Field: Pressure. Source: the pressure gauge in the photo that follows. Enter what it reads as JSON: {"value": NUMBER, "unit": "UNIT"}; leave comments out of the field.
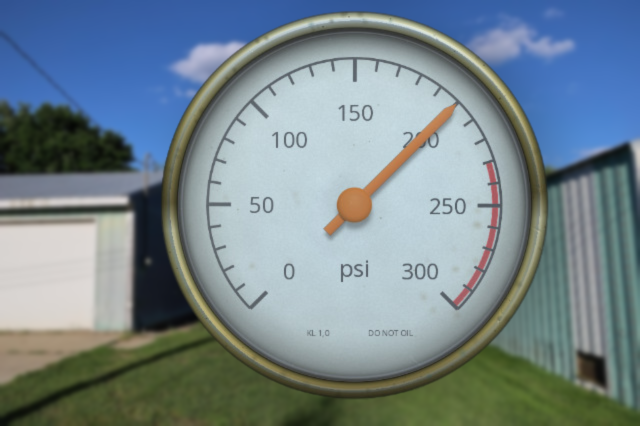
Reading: {"value": 200, "unit": "psi"}
